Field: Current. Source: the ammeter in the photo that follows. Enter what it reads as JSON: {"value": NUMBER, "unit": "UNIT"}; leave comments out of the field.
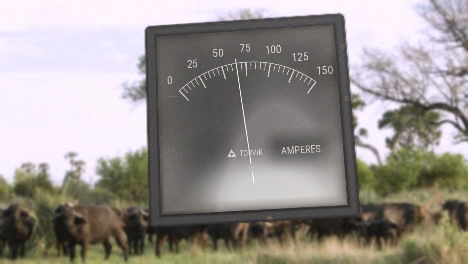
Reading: {"value": 65, "unit": "A"}
